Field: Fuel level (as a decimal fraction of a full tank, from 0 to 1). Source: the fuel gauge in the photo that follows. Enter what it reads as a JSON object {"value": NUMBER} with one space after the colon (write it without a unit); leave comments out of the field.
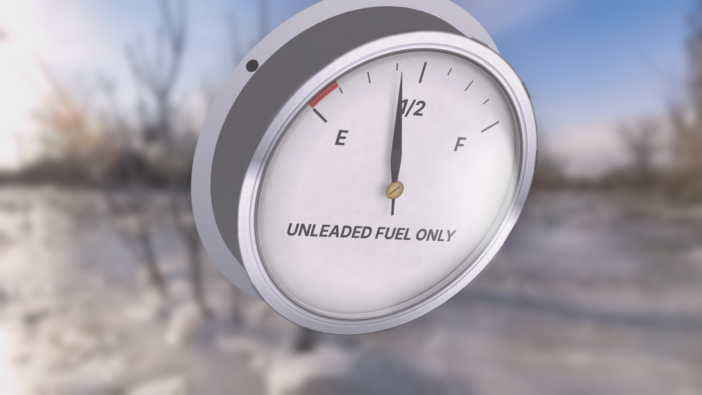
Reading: {"value": 0.375}
